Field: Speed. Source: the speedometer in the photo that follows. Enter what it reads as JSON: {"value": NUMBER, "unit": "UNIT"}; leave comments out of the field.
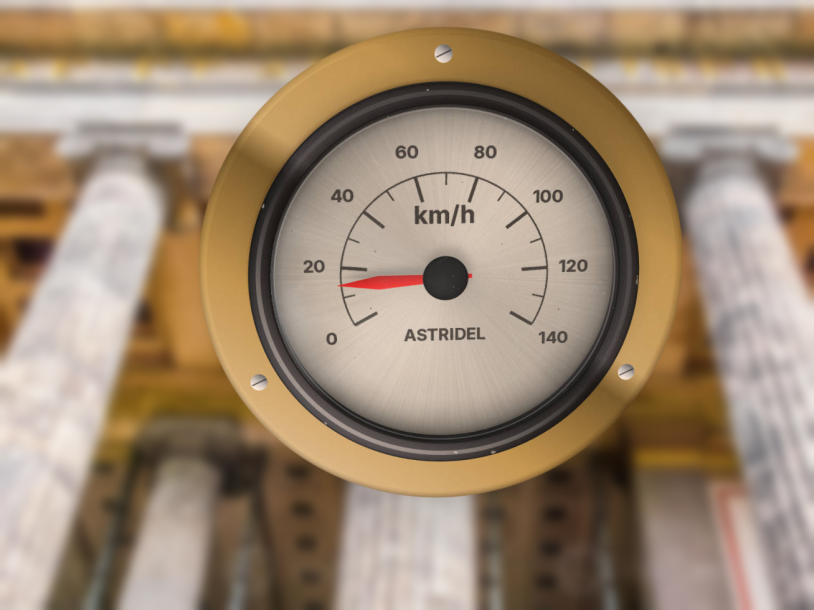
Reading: {"value": 15, "unit": "km/h"}
